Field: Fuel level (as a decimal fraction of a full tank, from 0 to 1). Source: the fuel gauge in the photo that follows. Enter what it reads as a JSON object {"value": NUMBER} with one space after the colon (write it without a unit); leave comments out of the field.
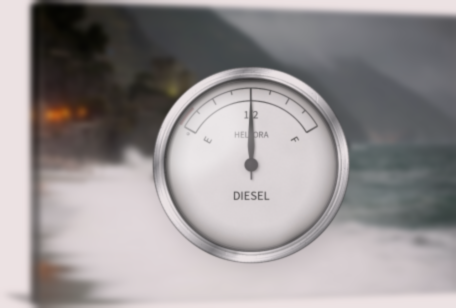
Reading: {"value": 0.5}
